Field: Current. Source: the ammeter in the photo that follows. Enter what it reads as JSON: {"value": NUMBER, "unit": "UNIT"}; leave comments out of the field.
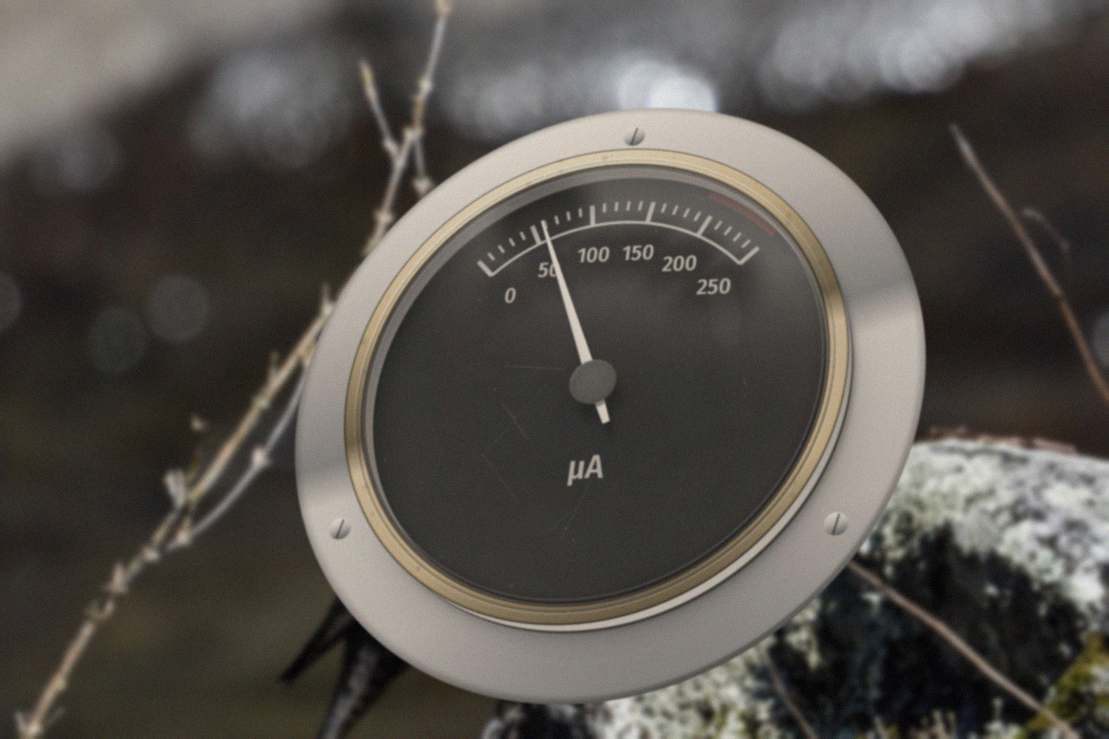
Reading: {"value": 60, "unit": "µA"}
